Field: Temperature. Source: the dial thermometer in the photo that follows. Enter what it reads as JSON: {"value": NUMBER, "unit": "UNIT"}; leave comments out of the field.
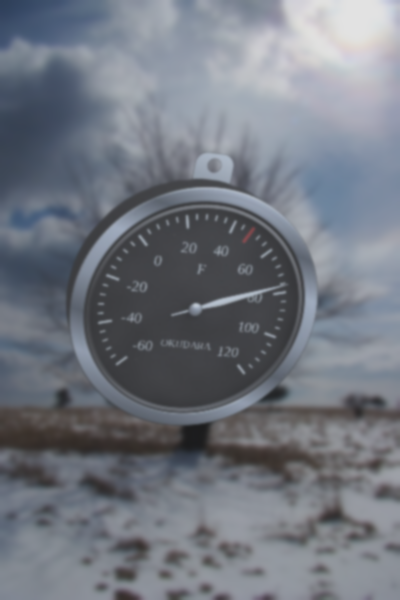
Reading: {"value": 76, "unit": "°F"}
